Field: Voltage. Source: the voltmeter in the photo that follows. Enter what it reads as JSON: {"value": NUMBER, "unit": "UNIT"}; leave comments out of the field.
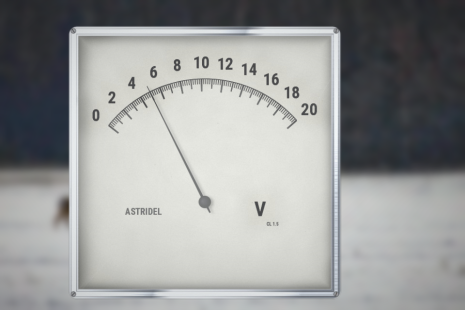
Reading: {"value": 5, "unit": "V"}
